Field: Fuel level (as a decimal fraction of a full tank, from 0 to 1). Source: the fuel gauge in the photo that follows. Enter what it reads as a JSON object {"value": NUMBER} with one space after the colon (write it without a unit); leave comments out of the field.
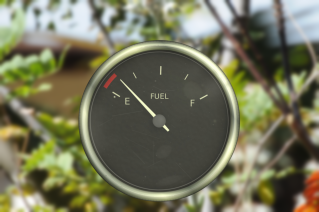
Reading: {"value": 0.125}
